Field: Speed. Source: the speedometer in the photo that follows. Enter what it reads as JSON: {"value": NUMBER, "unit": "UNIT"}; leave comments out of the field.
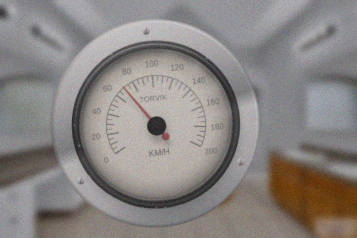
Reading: {"value": 70, "unit": "km/h"}
